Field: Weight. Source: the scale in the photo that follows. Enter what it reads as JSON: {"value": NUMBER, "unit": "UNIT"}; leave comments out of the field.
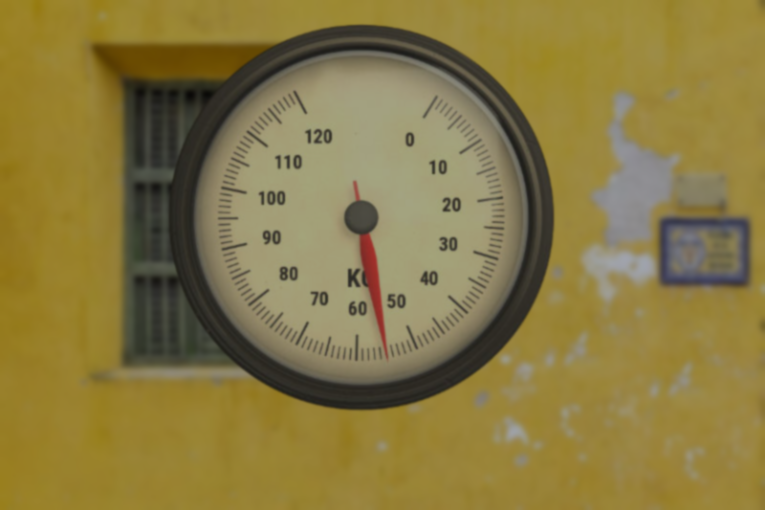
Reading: {"value": 55, "unit": "kg"}
